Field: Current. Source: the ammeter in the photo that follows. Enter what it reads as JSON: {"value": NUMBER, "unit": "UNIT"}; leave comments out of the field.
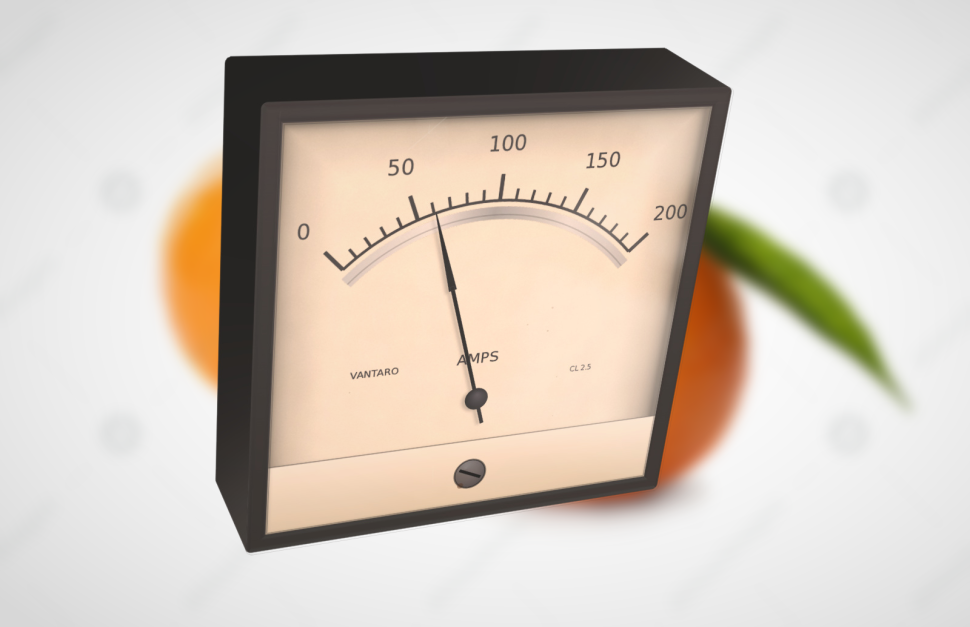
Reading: {"value": 60, "unit": "A"}
